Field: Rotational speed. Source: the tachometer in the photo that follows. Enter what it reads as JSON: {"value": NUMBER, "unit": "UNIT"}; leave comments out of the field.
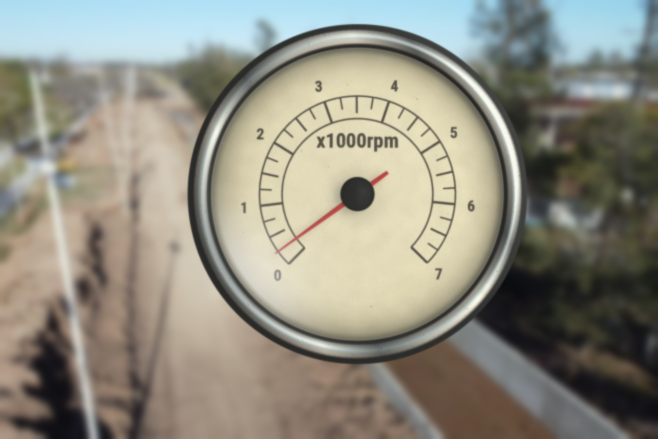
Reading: {"value": 250, "unit": "rpm"}
